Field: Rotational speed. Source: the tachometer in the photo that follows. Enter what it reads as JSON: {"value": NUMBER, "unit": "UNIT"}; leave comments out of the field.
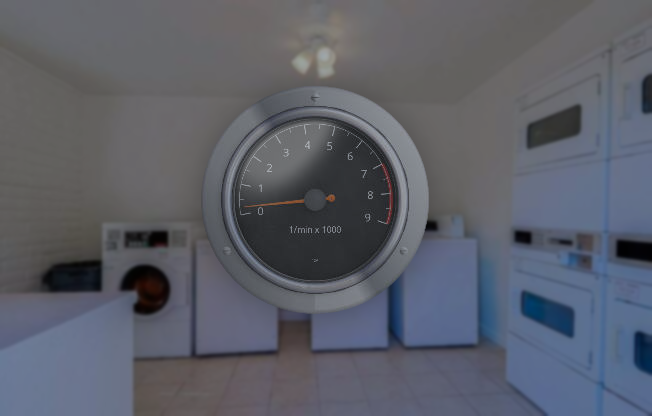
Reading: {"value": 250, "unit": "rpm"}
